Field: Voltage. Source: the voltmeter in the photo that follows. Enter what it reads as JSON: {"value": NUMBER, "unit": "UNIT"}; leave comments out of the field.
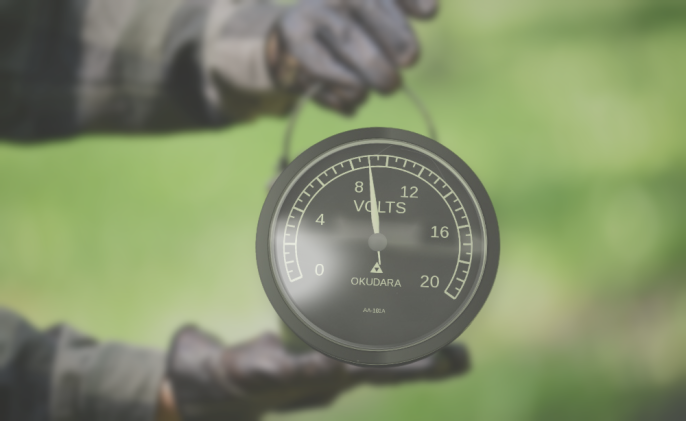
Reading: {"value": 9, "unit": "V"}
